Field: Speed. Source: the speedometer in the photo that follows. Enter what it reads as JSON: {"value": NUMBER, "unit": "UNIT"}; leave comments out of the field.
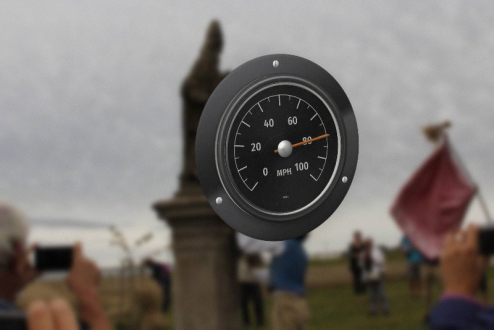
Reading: {"value": 80, "unit": "mph"}
